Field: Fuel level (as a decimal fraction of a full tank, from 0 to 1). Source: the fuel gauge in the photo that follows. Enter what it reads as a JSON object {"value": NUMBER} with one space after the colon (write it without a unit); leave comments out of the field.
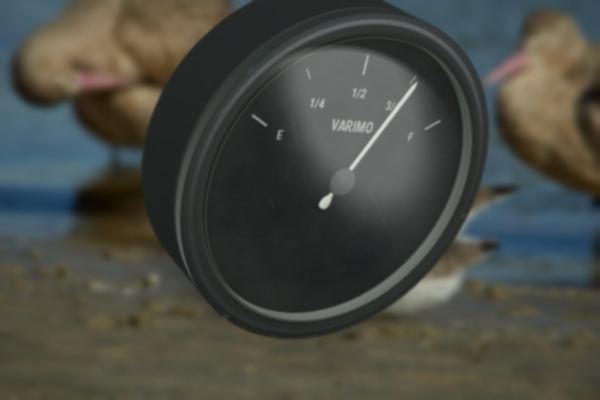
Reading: {"value": 0.75}
